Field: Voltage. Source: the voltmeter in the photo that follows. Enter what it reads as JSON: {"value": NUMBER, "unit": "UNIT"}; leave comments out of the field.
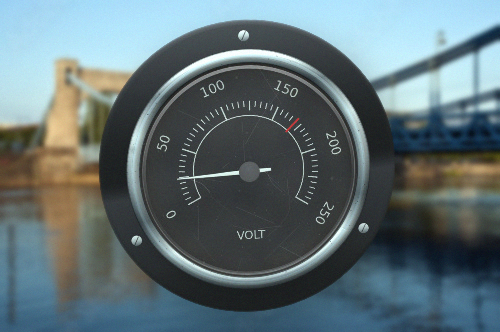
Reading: {"value": 25, "unit": "V"}
